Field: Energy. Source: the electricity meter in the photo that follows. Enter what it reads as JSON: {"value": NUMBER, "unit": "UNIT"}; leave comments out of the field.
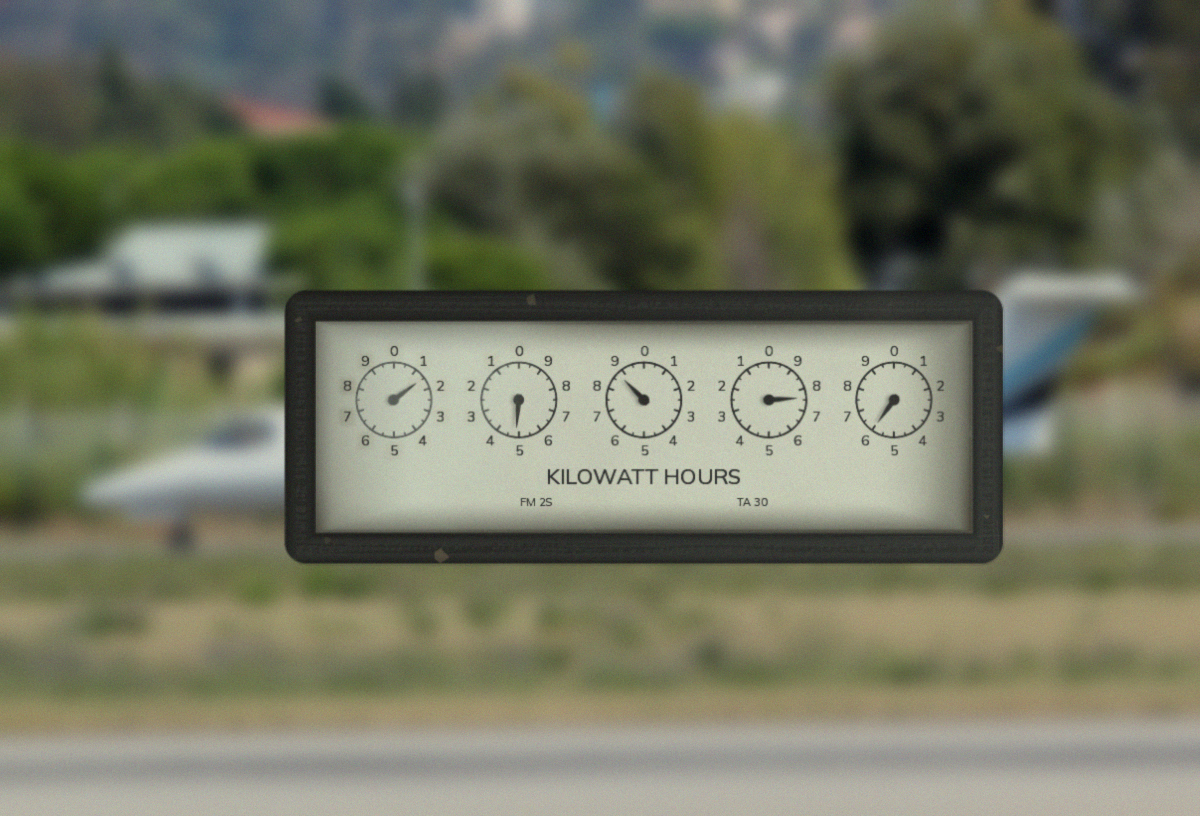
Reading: {"value": 14876, "unit": "kWh"}
